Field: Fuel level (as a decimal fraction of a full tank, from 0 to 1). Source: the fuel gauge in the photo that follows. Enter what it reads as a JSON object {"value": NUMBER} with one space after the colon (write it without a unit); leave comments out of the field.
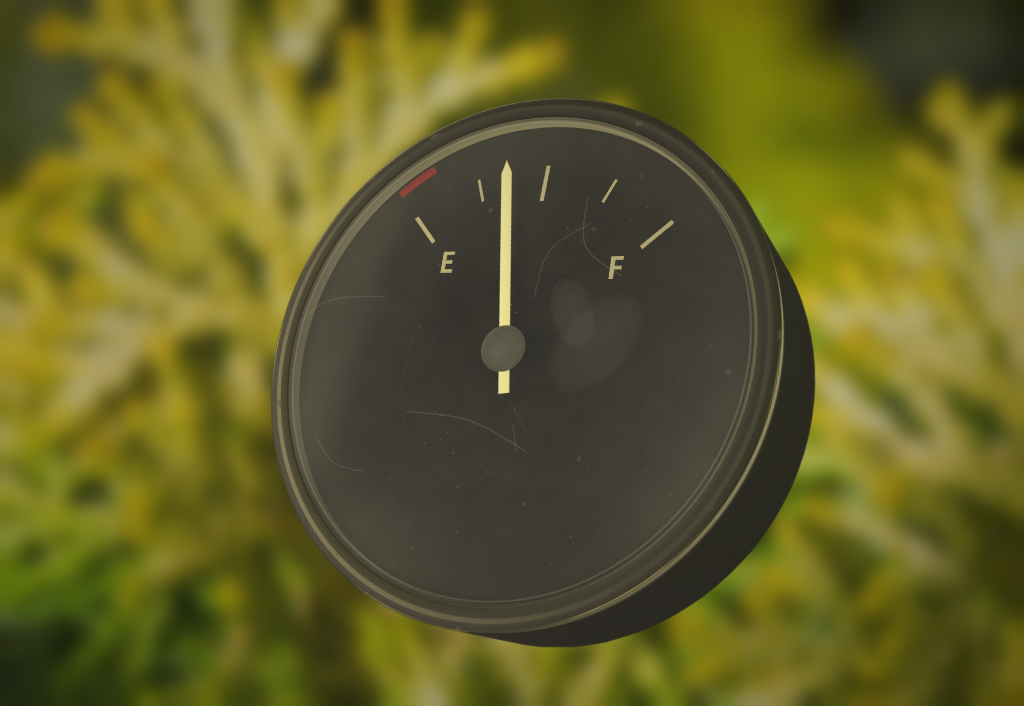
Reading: {"value": 0.375}
